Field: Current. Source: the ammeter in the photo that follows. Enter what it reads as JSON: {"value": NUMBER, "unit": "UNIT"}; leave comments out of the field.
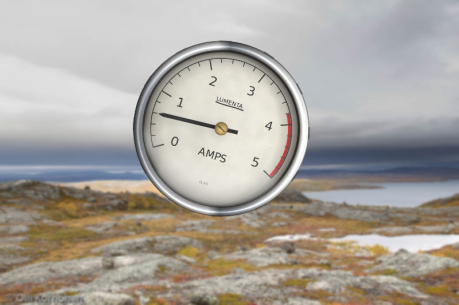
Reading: {"value": 0.6, "unit": "A"}
